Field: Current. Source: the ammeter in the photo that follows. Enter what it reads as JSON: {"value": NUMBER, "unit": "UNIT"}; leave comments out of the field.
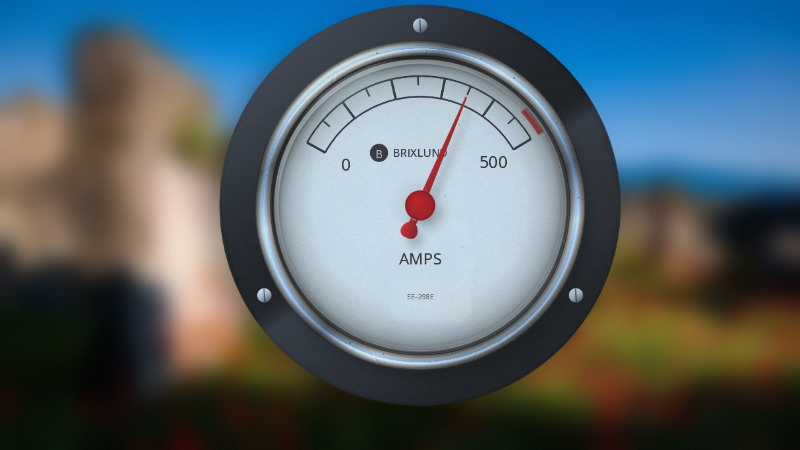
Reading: {"value": 350, "unit": "A"}
